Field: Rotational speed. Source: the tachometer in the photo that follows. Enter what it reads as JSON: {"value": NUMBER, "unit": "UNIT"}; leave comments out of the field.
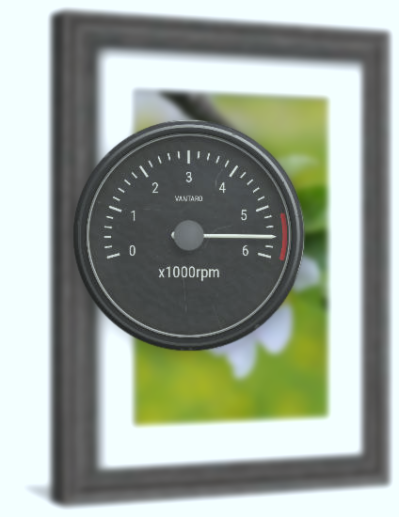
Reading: {"value": 5600, "unit": "rpm"}
